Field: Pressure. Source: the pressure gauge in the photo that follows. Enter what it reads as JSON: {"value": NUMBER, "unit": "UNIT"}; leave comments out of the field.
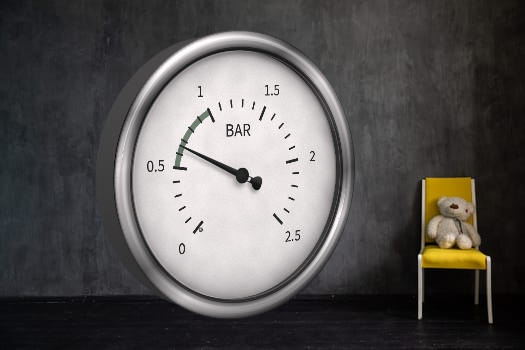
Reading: {"value": 0.65, "unit": "bar"}
